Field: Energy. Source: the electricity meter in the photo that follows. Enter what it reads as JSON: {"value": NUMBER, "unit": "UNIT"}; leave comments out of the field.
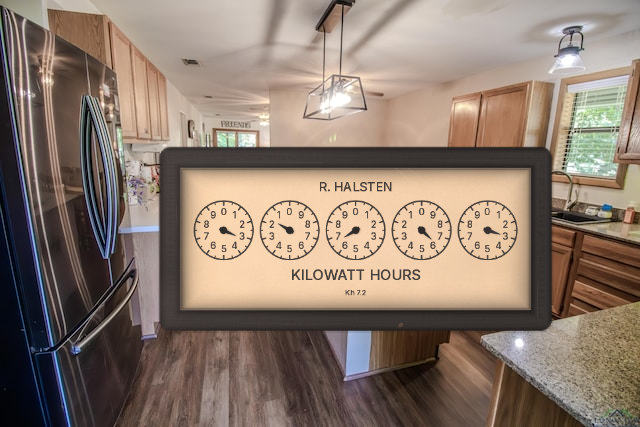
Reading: {"value": 31663, "unit": "kWh"}
